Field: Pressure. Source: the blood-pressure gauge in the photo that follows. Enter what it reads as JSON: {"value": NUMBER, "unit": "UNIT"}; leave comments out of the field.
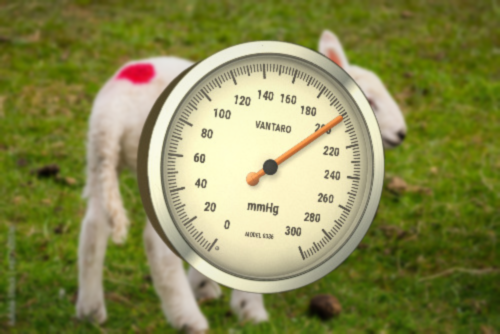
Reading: {"value": 200, "unit": "mmHg"}
